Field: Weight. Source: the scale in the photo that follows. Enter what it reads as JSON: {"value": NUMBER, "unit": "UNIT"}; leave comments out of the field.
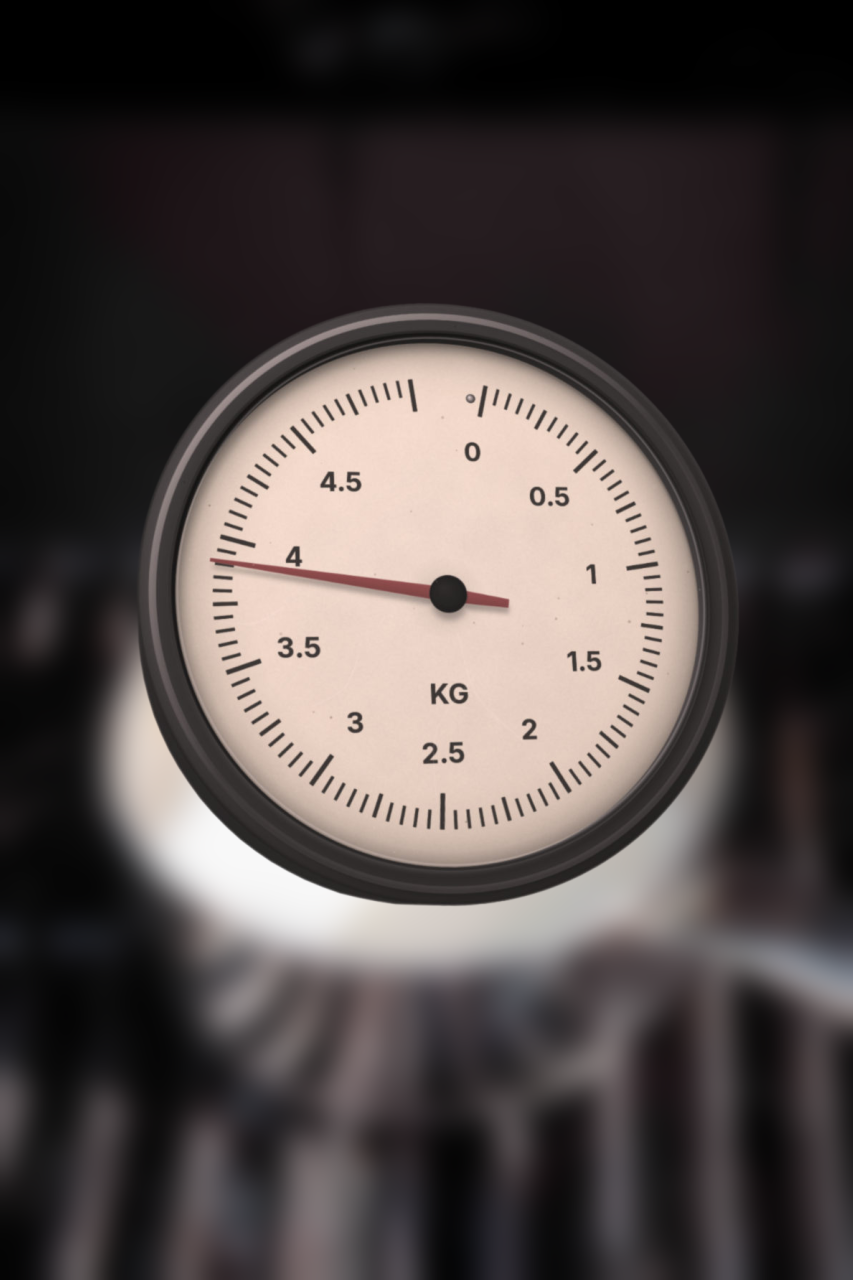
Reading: {"value": 3.9, "unit": "kg"}
